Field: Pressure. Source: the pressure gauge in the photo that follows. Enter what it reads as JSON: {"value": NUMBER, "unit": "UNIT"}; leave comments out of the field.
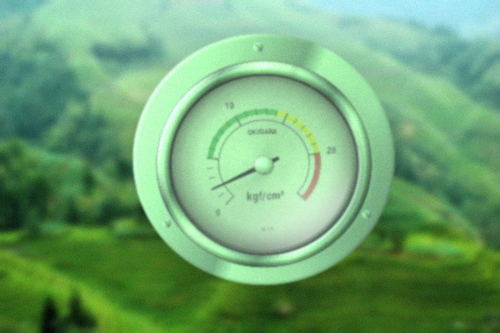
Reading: {"value": 2, "unit": "kg/cm²"}
